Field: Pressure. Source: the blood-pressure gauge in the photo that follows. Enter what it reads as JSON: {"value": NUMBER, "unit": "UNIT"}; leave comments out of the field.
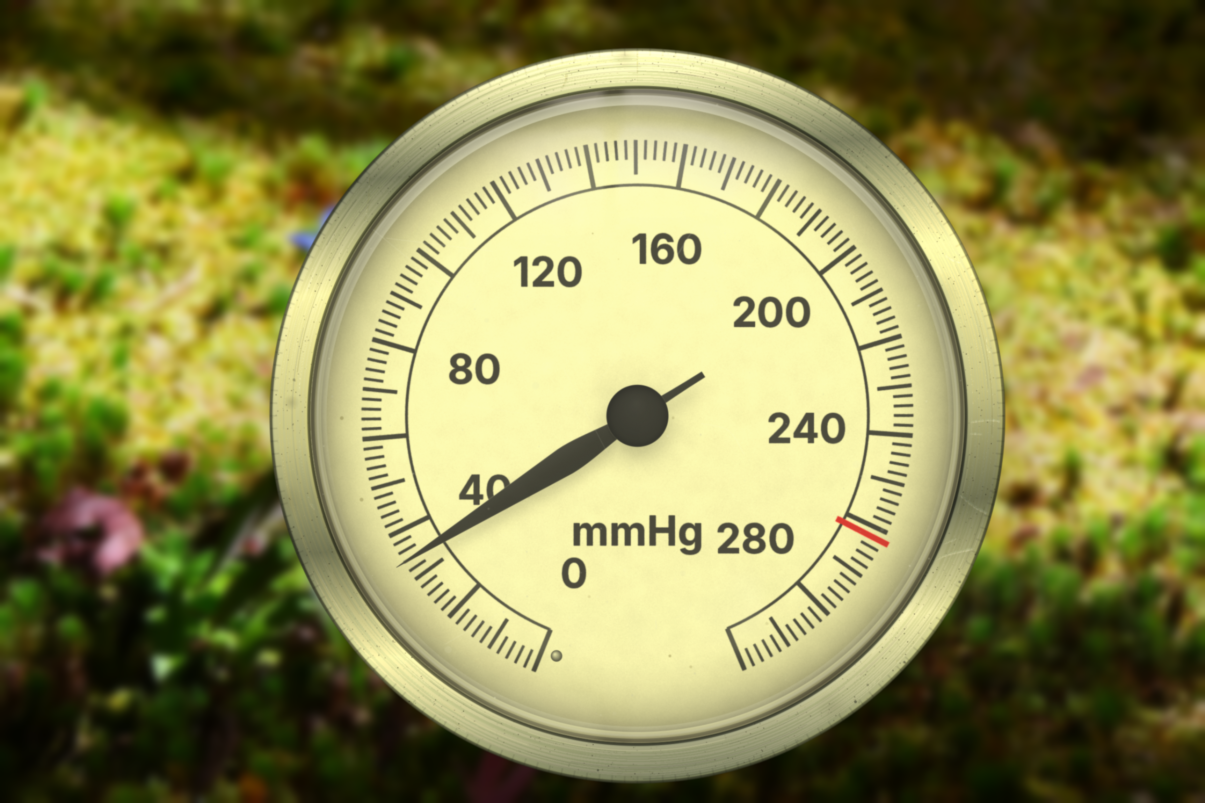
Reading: {"value": 34, "unit": "mmHg"}
